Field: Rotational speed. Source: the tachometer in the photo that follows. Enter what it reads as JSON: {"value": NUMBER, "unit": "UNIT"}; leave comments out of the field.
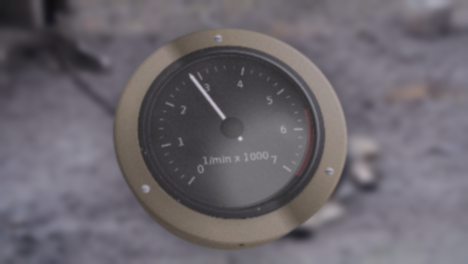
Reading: {"value": 2800, "unit": "rpm"}
